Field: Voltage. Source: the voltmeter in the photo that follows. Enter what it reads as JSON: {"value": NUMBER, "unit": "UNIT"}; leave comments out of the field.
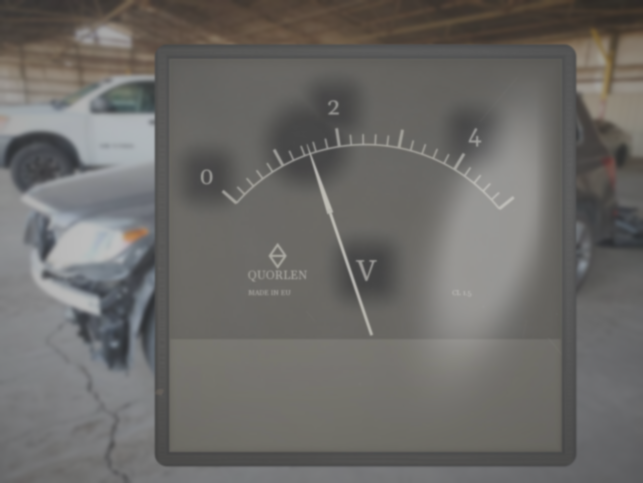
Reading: {"value": 1.5, "unit": "V"}
